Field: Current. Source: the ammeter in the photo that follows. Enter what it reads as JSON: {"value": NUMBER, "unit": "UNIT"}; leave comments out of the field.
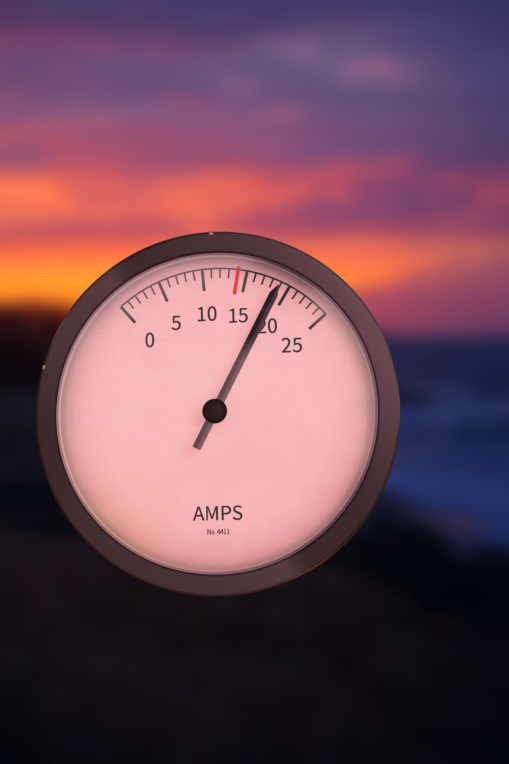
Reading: {"value": 19, "unit": "A"}
